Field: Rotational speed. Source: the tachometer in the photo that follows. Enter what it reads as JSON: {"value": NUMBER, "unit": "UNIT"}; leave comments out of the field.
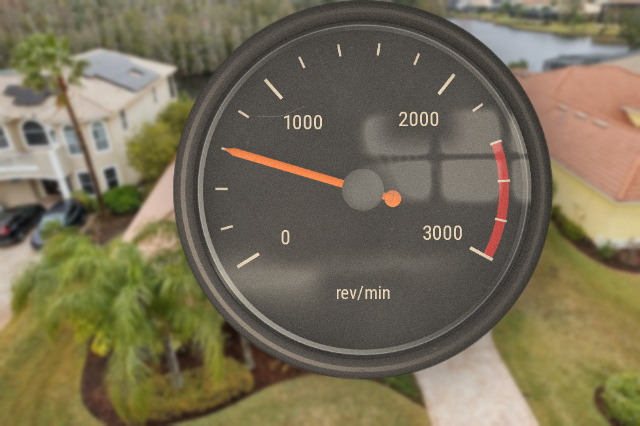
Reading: {"value": 600, "unit": "rpm"}
